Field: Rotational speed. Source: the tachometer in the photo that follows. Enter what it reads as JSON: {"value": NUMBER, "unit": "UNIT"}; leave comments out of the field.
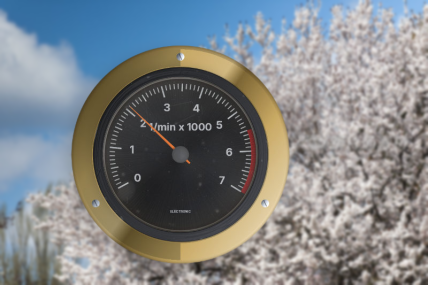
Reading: {"value": 2100, "unit": "rpm"}
